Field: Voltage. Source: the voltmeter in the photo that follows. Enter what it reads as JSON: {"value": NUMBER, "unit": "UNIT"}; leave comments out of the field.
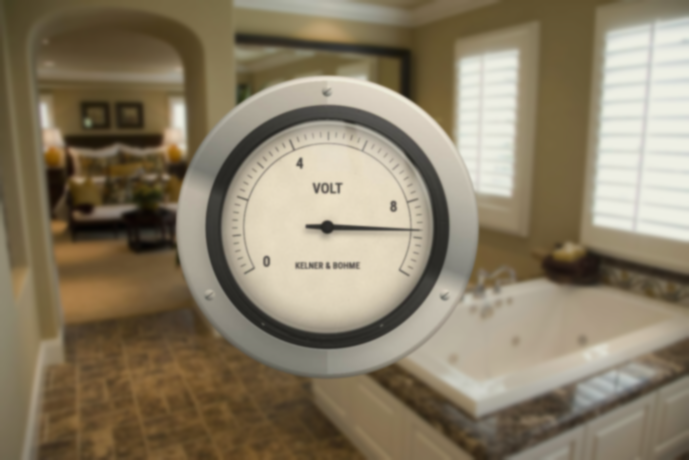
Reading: {"value": 8.8, "unit": "V"}
